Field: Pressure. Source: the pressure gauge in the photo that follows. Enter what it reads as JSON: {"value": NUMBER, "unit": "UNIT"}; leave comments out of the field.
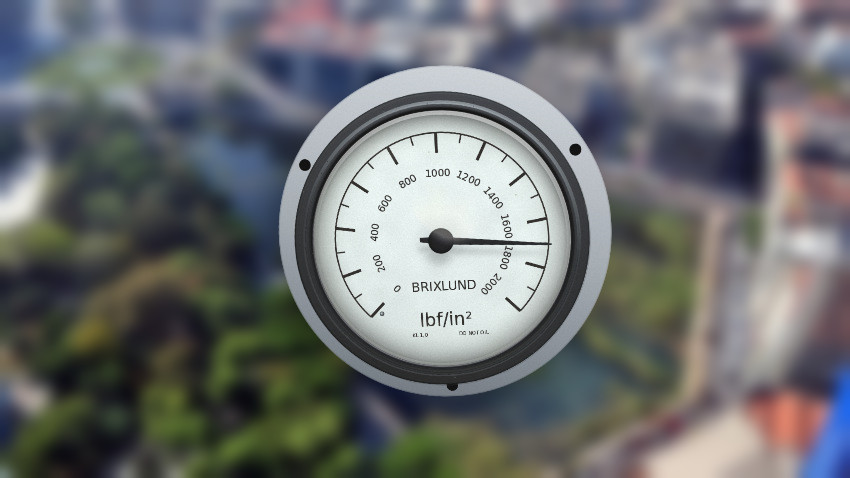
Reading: {"value": 1700, "unit": "psi"}
